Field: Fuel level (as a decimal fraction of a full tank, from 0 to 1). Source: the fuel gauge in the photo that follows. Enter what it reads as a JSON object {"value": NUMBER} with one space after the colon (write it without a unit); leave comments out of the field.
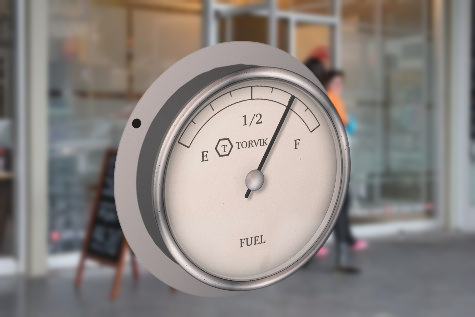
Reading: {"value": 0.75}
